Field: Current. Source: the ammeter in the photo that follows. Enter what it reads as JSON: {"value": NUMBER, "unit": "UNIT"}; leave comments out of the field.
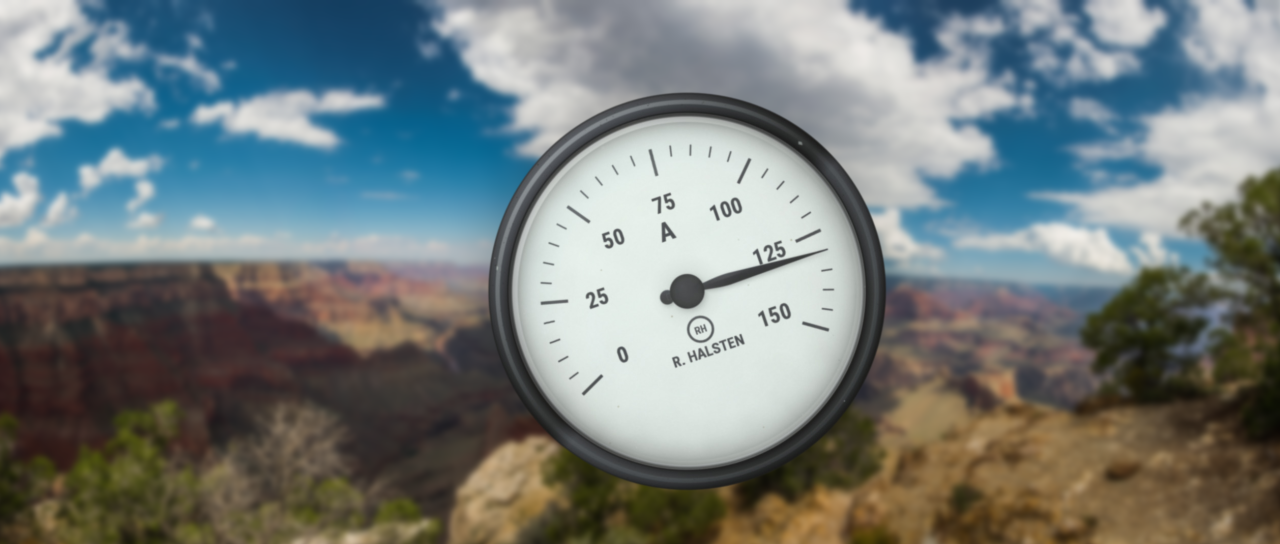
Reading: {"value": 130, "unit": "A"}
